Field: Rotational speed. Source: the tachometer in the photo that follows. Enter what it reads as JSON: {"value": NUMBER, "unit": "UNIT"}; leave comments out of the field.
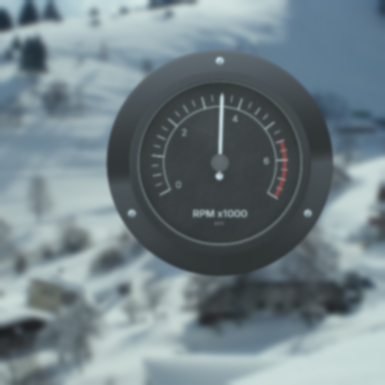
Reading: {"value": 3500, "unit": "rpm"}
